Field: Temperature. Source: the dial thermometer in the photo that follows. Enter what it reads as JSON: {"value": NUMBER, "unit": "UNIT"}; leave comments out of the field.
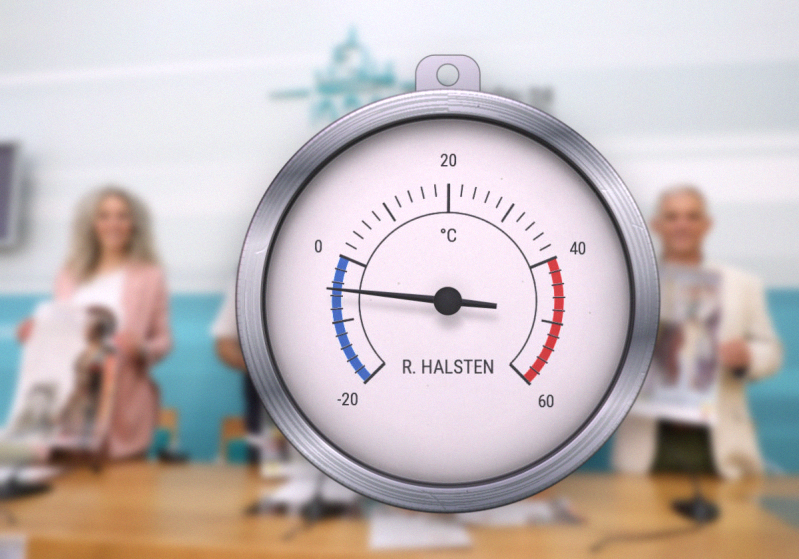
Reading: {"value": -5, "unit": "°C"}
